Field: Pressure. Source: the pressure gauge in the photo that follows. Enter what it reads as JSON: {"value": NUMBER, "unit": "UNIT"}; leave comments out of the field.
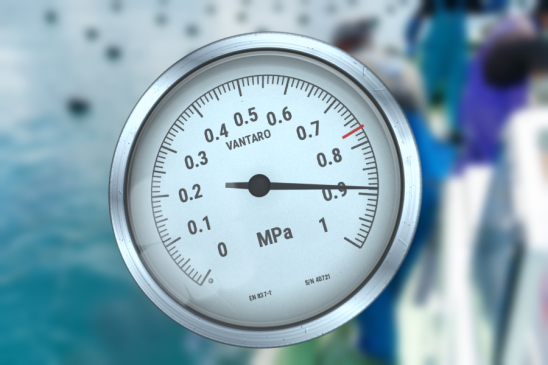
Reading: {"value": 0.89, "unit": "MPa"}
